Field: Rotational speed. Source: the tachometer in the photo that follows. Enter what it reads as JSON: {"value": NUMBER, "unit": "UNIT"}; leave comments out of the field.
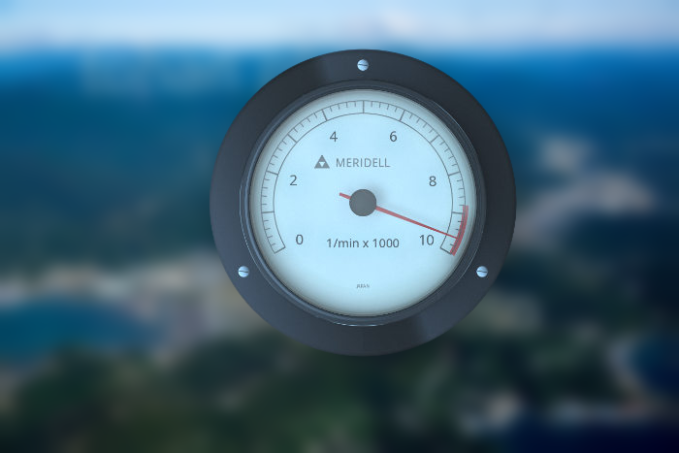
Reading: {"value": 9600, "unit": "rpm"}
